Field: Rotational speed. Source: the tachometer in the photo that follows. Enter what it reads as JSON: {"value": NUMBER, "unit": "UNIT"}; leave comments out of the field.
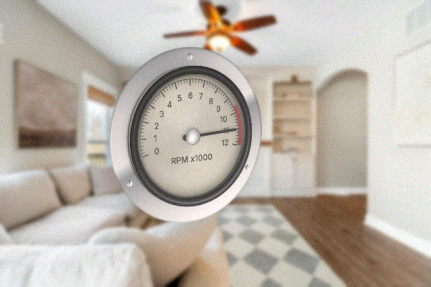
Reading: {"value": 11000, "unit": "rpm"}
